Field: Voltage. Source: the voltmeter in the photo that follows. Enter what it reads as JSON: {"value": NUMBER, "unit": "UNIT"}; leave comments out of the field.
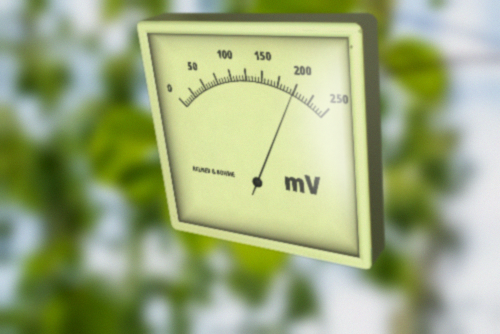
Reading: {"value": 200, "unit": "mV"}
